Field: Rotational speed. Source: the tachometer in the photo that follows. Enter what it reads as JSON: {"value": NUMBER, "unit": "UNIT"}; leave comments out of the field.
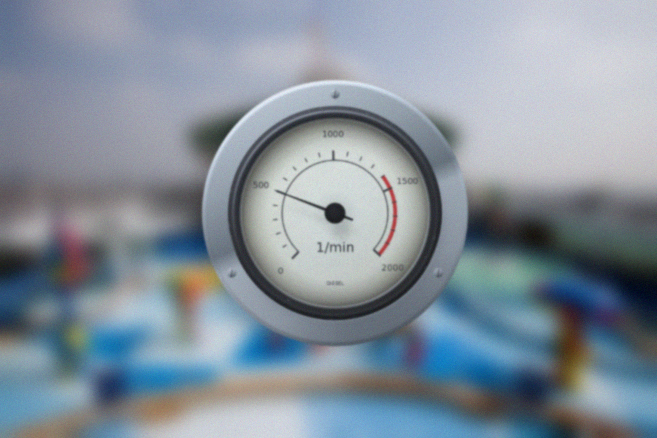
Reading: {"value": 500, "unit": "rpm"}
